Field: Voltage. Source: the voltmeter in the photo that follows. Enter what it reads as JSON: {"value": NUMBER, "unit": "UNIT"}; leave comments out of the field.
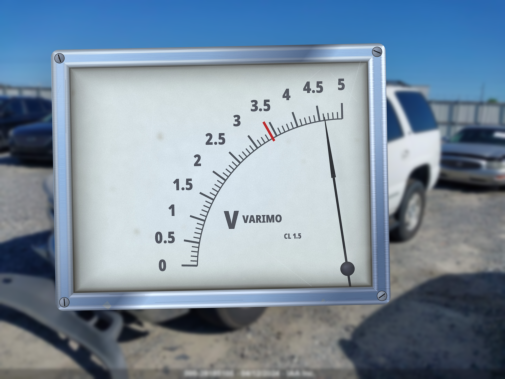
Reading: {"value": 4.6, "unit": "V"}
